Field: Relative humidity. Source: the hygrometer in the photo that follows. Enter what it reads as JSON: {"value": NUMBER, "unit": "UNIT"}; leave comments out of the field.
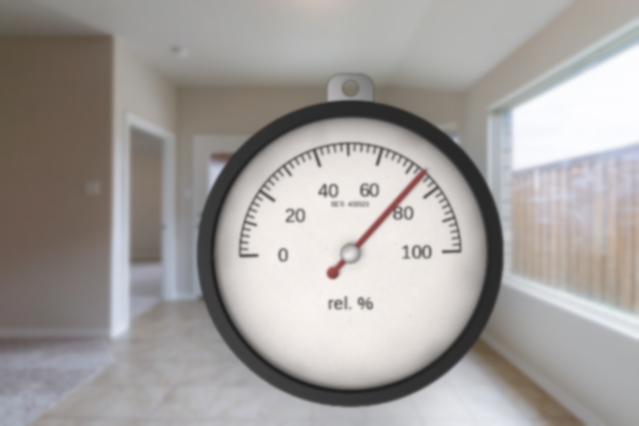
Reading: {"value": 74, "unit": "%"}
